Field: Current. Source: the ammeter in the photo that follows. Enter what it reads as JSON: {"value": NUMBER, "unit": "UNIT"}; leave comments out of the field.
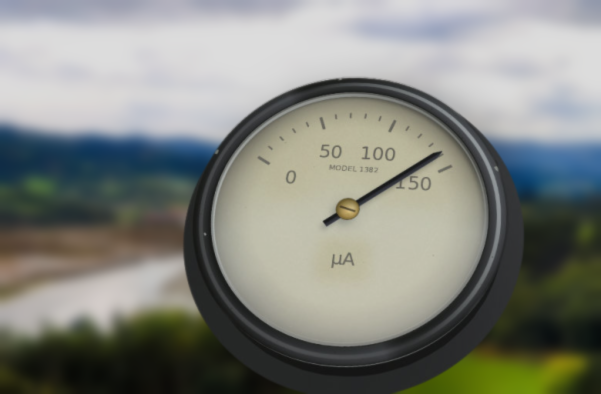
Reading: {"value": 140, "unit": "µA"}
